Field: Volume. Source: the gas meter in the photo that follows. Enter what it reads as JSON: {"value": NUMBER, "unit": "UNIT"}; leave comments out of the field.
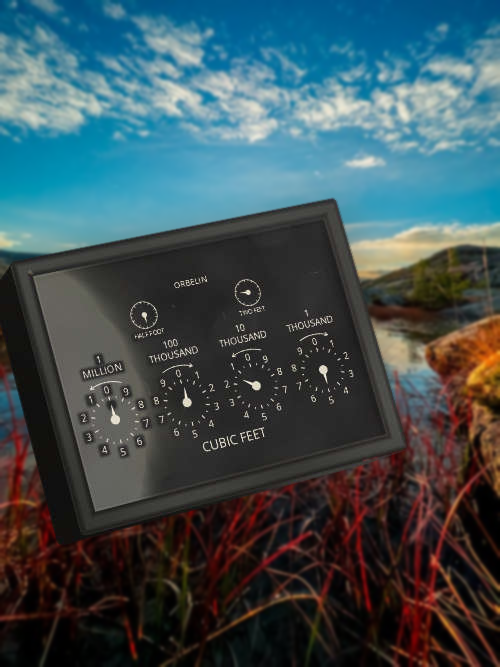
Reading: {"value": 1500, "unit": "ft³"}
